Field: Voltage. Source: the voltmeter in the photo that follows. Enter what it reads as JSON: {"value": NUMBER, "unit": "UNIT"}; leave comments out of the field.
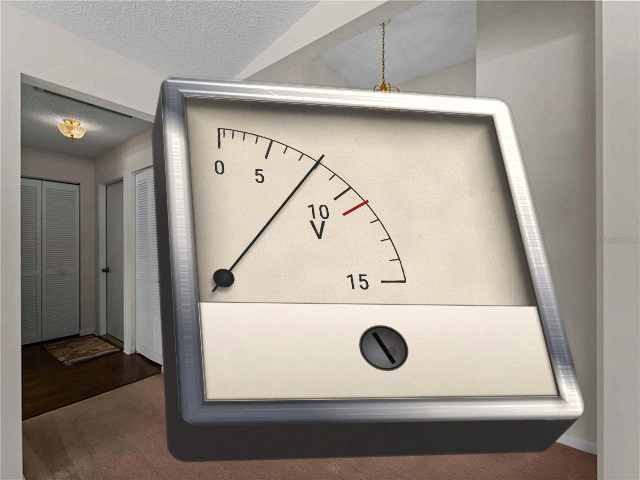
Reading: {"value": 8, "unit": "V"}
